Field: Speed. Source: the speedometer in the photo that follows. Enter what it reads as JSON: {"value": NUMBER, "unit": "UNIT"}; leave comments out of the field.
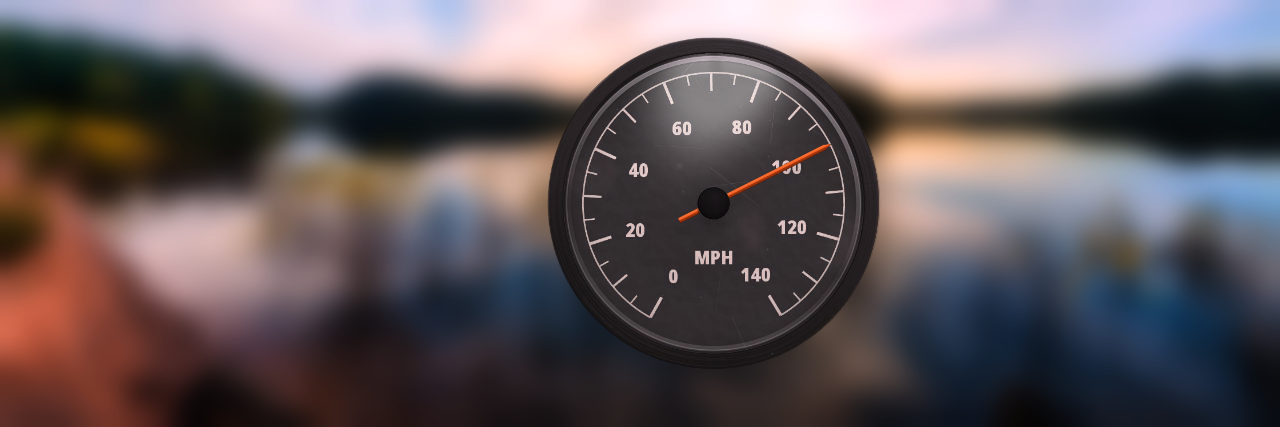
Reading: {"value": 100, "unit": "mph"}
